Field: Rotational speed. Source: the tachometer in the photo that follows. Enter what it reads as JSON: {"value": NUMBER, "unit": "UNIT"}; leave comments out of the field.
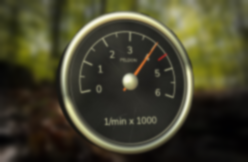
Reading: {"value": 4000, "unit": "rpm"}
